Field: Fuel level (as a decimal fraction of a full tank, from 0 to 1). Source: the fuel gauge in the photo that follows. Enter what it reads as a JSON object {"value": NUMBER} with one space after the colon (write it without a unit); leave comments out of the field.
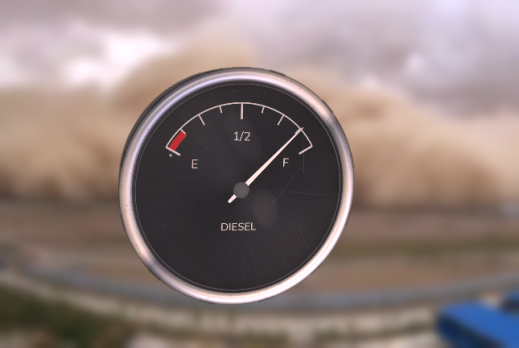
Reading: {"value": 0.875}
